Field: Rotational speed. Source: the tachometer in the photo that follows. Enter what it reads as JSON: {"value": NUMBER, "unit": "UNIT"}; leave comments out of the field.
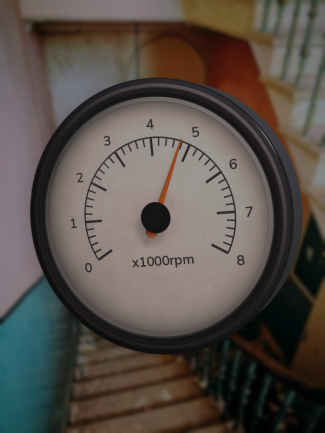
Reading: {"value": 4800, "unit": "rpm"}
